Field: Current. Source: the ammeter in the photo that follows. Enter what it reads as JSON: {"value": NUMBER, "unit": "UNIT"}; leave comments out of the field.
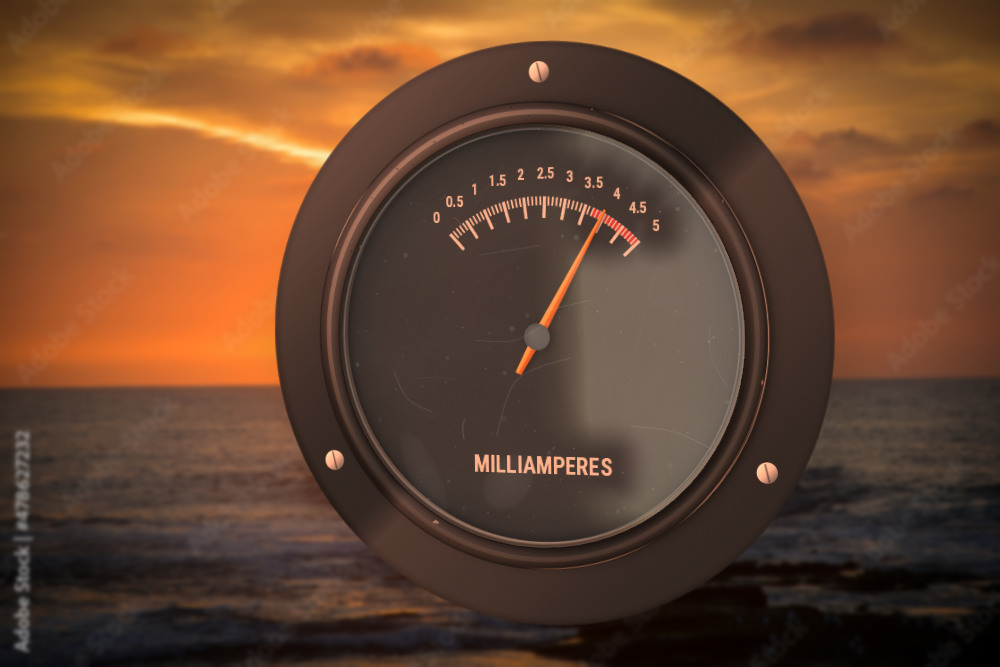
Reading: {"value": 4, "unit": "mA"}
